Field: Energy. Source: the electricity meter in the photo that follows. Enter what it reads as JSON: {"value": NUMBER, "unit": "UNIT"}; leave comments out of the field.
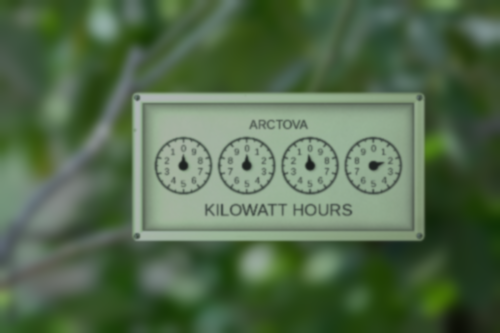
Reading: {"value": 2, "unit": "kWh"}
